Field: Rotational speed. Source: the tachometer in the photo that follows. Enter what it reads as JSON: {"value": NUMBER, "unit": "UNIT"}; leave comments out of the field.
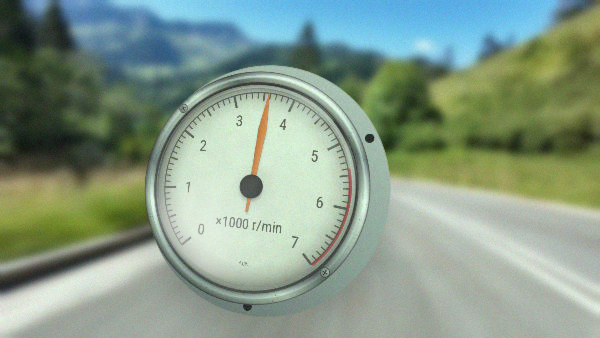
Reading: {"value": 3600, "unit": "rpm"}
